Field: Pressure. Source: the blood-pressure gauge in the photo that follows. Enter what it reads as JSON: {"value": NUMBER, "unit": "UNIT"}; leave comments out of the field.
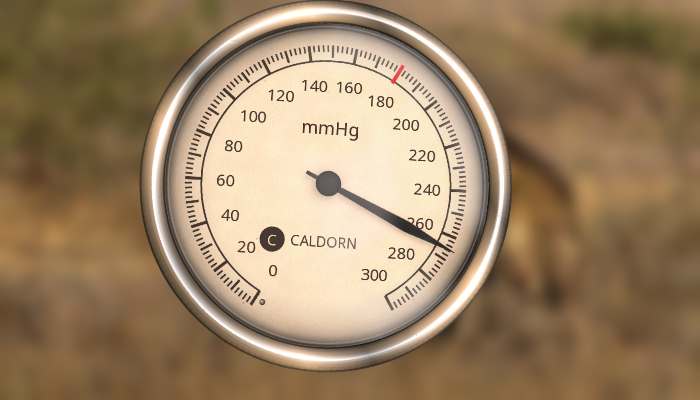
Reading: {"value": 266, "unit": "mmHg"}
